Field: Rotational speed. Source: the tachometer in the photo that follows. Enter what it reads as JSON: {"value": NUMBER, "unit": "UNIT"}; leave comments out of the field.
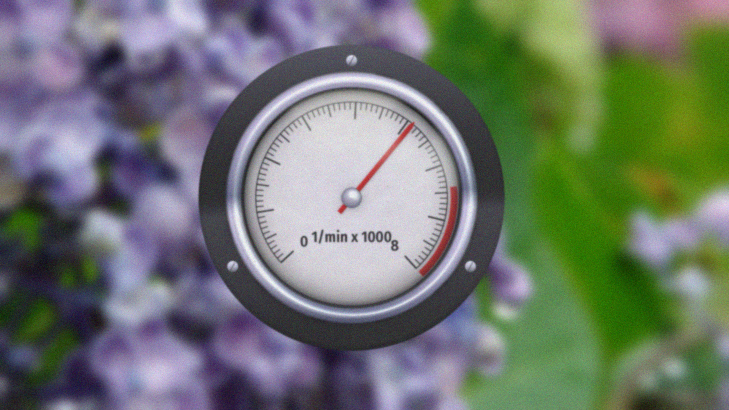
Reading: {"value": 5100, "unit": "rpm"}
